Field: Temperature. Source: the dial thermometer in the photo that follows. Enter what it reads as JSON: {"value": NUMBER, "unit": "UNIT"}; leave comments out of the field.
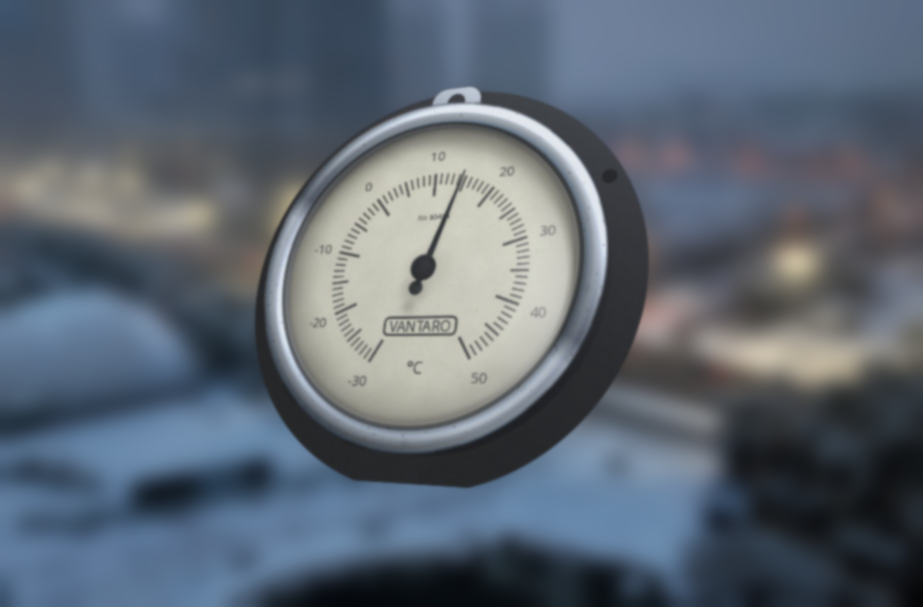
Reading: {"value": 15, "unit": "°C"}
